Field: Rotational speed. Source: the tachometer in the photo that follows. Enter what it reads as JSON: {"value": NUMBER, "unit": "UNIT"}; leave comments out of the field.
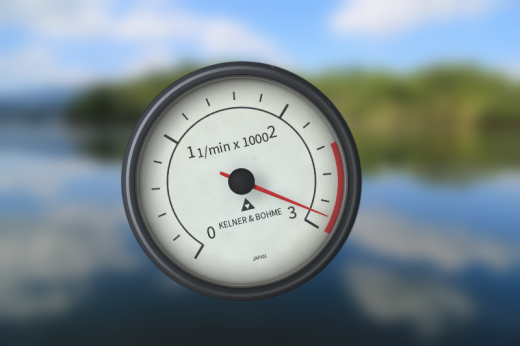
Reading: {"value": 2900, "unit": "rpm"}
